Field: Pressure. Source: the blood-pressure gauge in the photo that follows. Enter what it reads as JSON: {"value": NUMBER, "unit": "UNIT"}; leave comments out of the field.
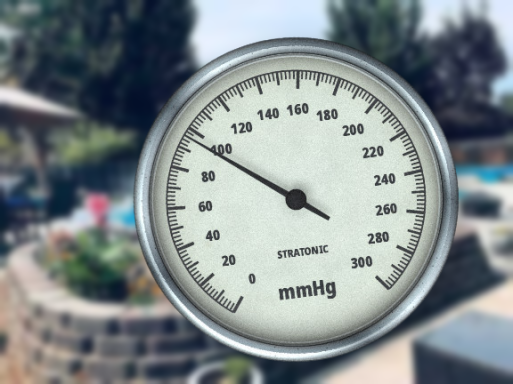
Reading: {"value": 96, "unit": "mmHg"}
